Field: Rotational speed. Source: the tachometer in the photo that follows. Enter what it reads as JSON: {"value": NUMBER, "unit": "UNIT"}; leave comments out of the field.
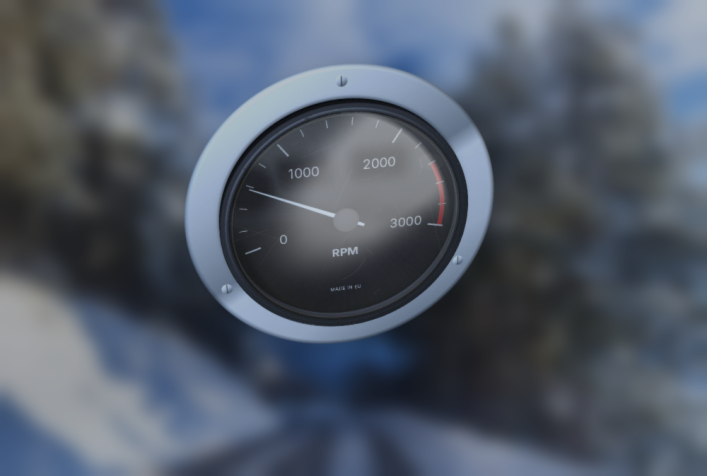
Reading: {"value": 600, "unit": "rpm"}
